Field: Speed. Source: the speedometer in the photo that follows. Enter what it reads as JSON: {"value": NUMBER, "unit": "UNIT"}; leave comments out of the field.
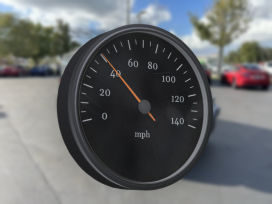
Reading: {"value": 40, "unit": "mph"}
